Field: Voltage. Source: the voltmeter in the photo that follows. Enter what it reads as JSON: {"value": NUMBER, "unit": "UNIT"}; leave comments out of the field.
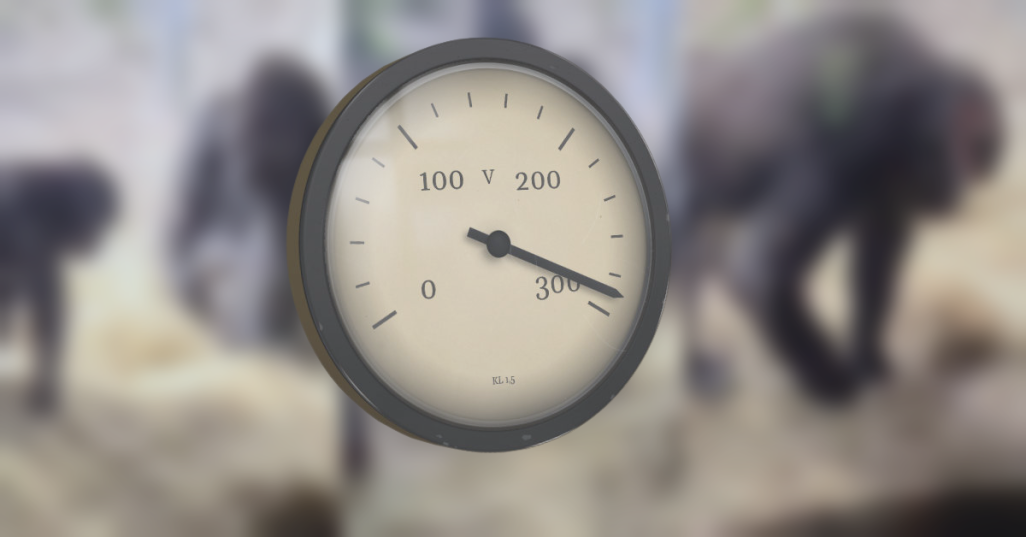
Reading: {"value": 290, "unit": "V"}
